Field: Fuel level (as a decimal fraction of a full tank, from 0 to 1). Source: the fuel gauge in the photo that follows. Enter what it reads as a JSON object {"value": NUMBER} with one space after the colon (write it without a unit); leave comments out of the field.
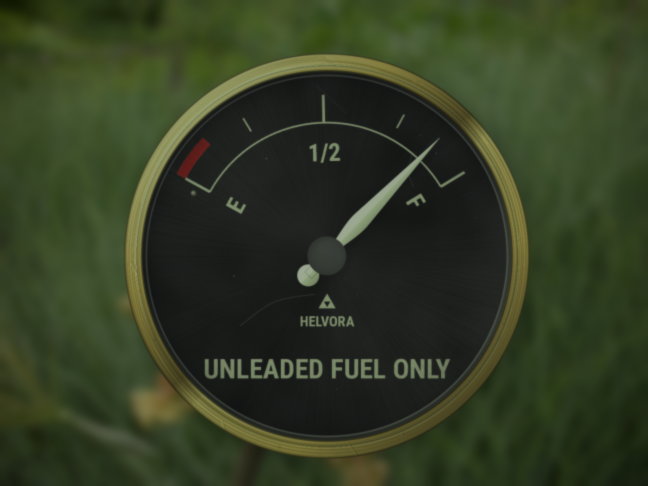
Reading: {"value": 0.875}
